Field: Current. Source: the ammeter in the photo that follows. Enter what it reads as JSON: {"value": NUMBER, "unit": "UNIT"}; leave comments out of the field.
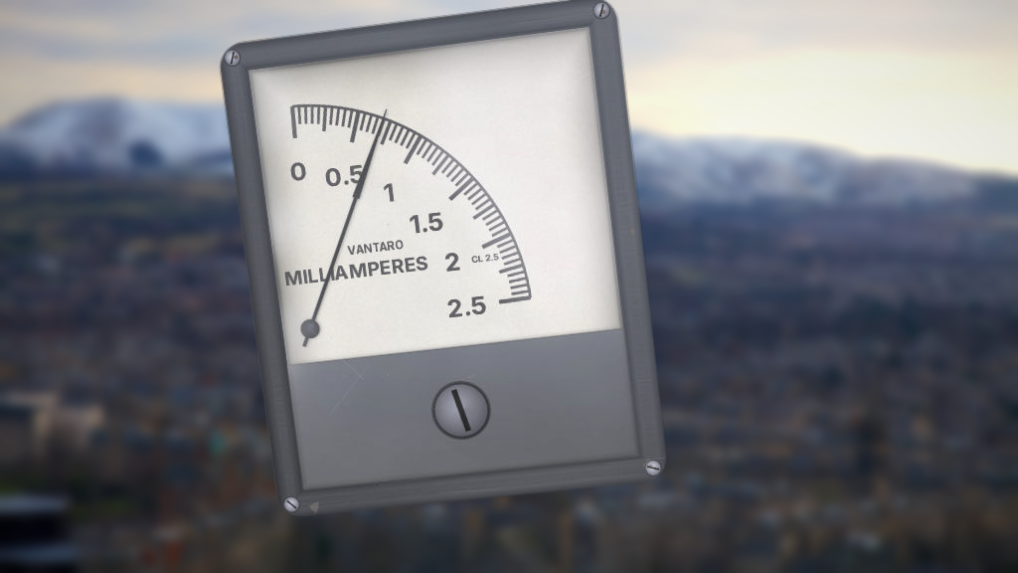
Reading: {"value": 0.7, "unit": "mA"}
